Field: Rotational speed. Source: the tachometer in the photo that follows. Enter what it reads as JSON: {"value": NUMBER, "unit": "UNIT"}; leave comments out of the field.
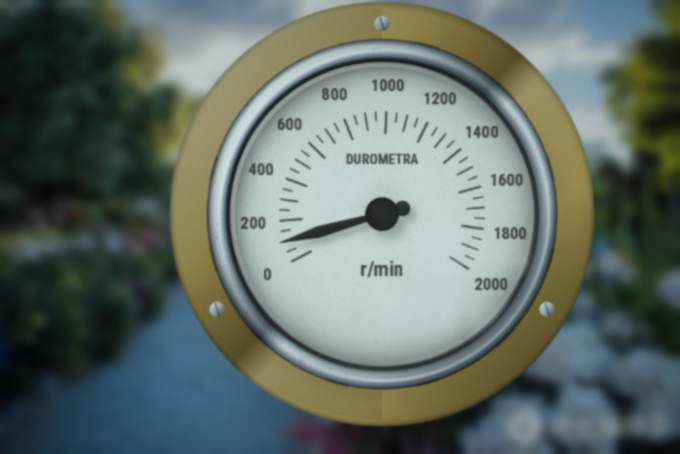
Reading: {"value": 100, "unit": "rpm"}
